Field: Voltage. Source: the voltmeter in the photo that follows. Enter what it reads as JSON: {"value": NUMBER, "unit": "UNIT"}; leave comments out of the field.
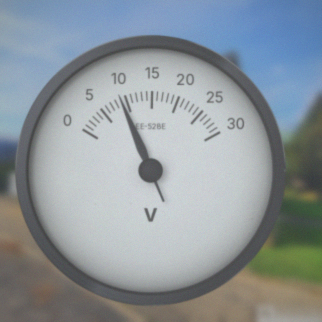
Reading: {"value": 9, "unit": "V"}
